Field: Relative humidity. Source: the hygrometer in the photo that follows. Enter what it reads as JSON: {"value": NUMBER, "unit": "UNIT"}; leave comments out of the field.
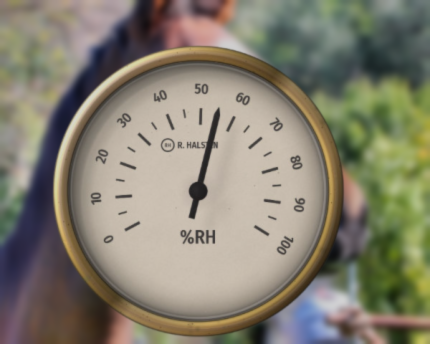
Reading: {"value": 55, "unit": "%"}
